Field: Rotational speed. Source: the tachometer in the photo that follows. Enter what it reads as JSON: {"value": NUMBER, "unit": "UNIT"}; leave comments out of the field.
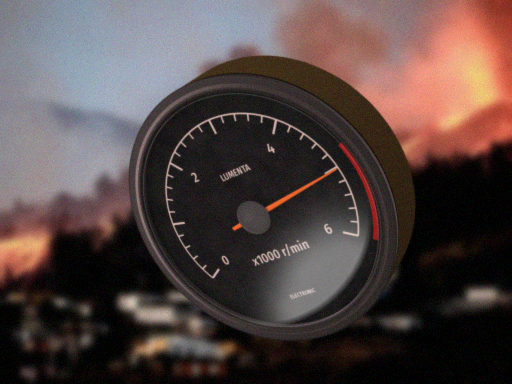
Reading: {"value": 5000, "unit": "rpm"}
